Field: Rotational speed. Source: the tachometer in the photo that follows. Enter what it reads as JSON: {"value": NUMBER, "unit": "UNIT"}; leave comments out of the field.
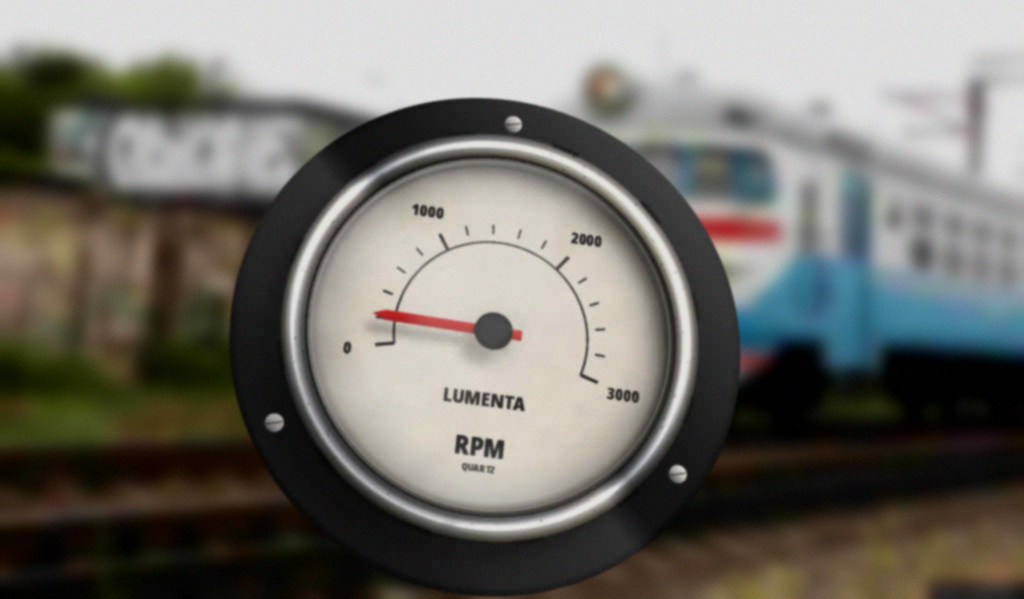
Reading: {"value": 200, "unit": "rpm"}
